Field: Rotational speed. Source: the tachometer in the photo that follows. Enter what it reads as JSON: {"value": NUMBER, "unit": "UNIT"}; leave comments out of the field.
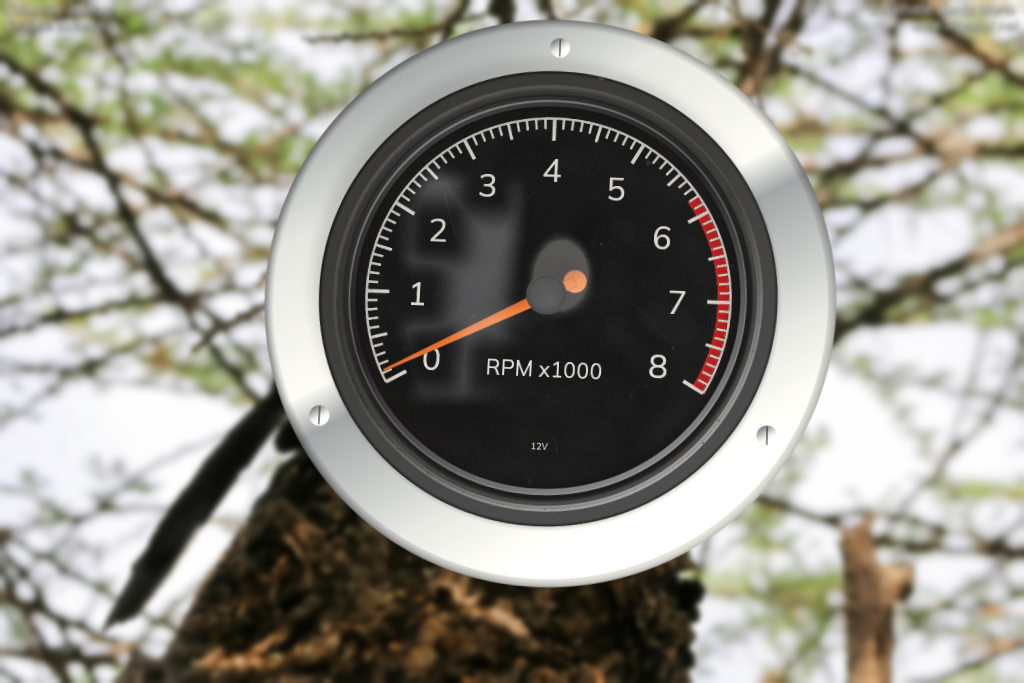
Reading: {"value": 100, "unit": "rpm"}
